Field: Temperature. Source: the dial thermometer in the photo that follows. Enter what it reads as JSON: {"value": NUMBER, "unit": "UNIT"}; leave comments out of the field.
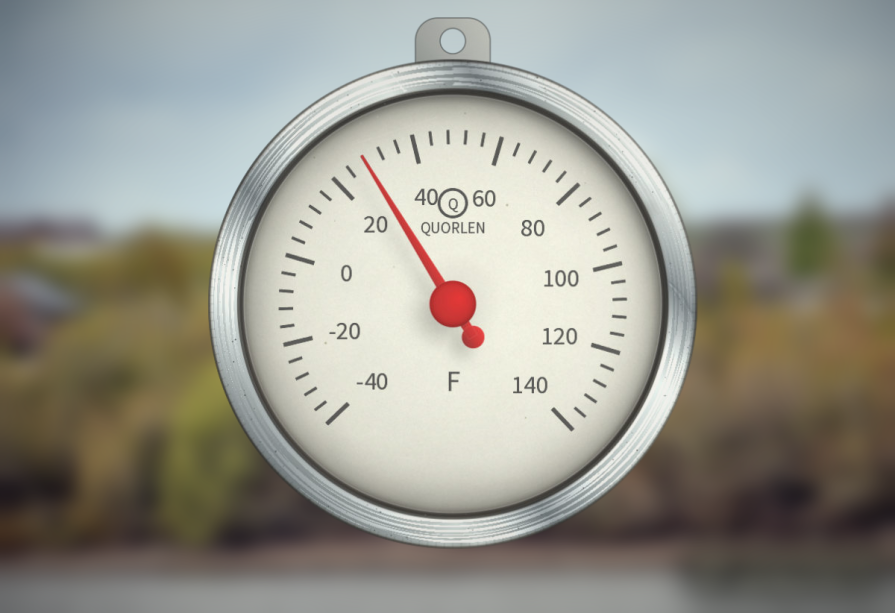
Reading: {"value": 28, "unit": "°F"}
